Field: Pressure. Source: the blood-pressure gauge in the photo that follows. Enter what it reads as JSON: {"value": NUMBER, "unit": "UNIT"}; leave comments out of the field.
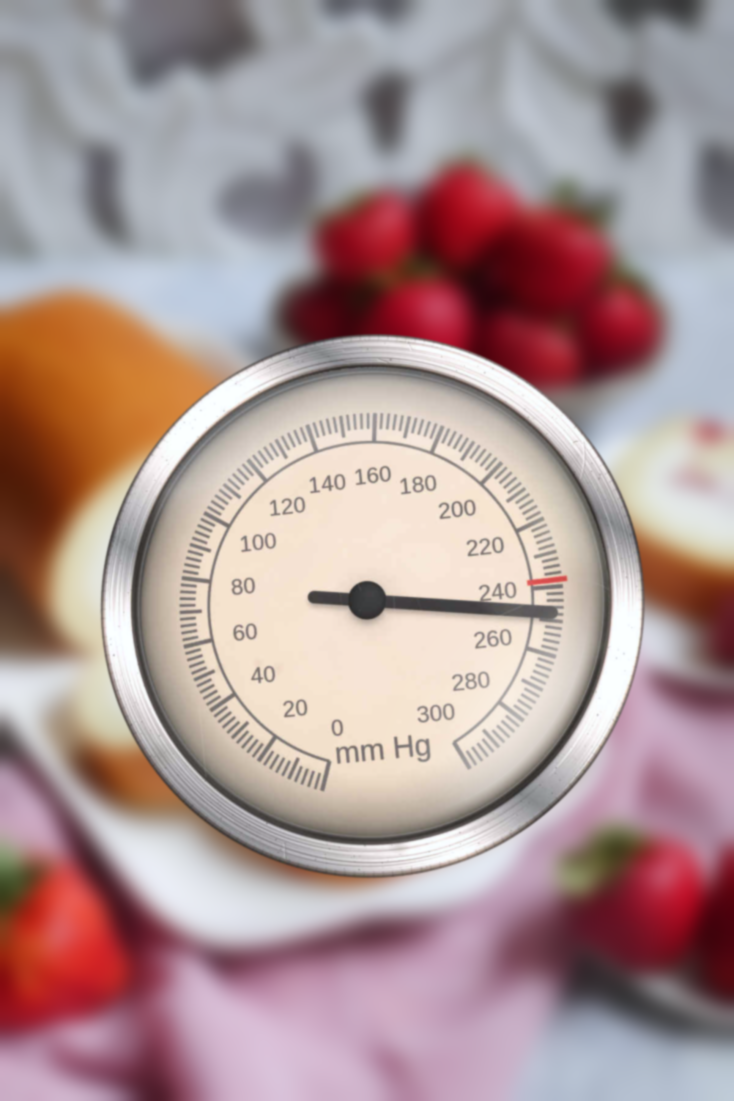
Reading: {"value": 248, "unit": "mmHg"}
